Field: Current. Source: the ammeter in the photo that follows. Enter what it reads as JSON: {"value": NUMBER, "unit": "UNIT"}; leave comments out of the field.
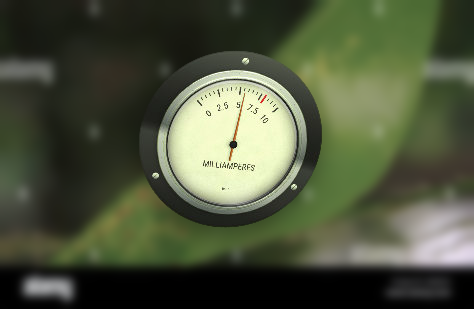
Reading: {"value": 5.5, "unit": "mA"}
